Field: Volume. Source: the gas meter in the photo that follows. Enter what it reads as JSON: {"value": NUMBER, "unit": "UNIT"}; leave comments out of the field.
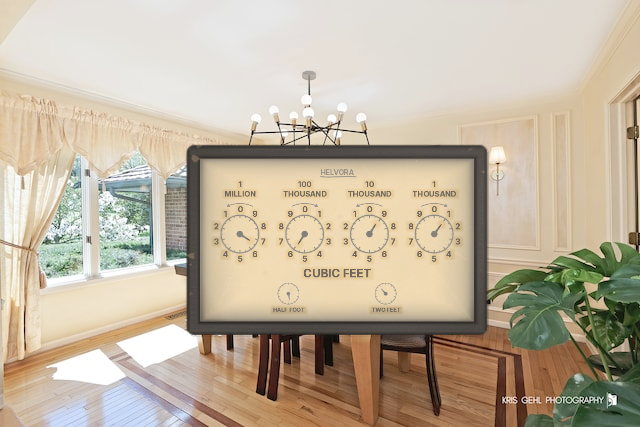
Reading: {"value": 659100, "unit": "ft³"}
